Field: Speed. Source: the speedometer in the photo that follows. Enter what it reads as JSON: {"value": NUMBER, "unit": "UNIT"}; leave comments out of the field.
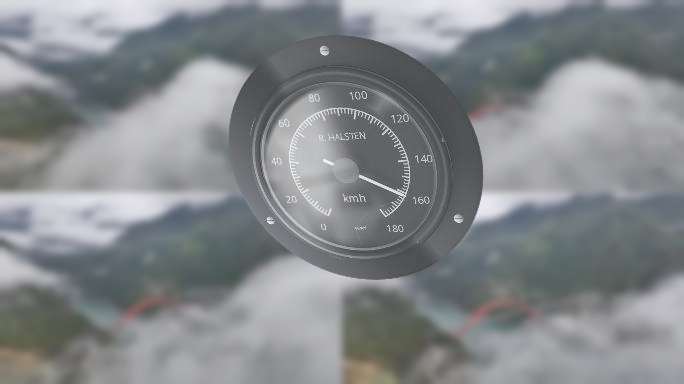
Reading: {"value": 160, "unit": "km/h"}
